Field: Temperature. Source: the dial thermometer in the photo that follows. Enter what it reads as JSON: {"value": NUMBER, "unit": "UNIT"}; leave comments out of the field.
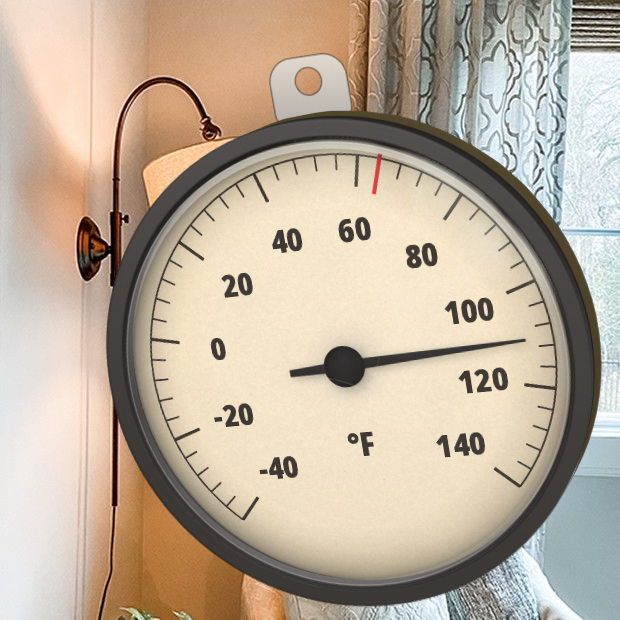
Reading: {"value": 110, "unit": "°F"}
